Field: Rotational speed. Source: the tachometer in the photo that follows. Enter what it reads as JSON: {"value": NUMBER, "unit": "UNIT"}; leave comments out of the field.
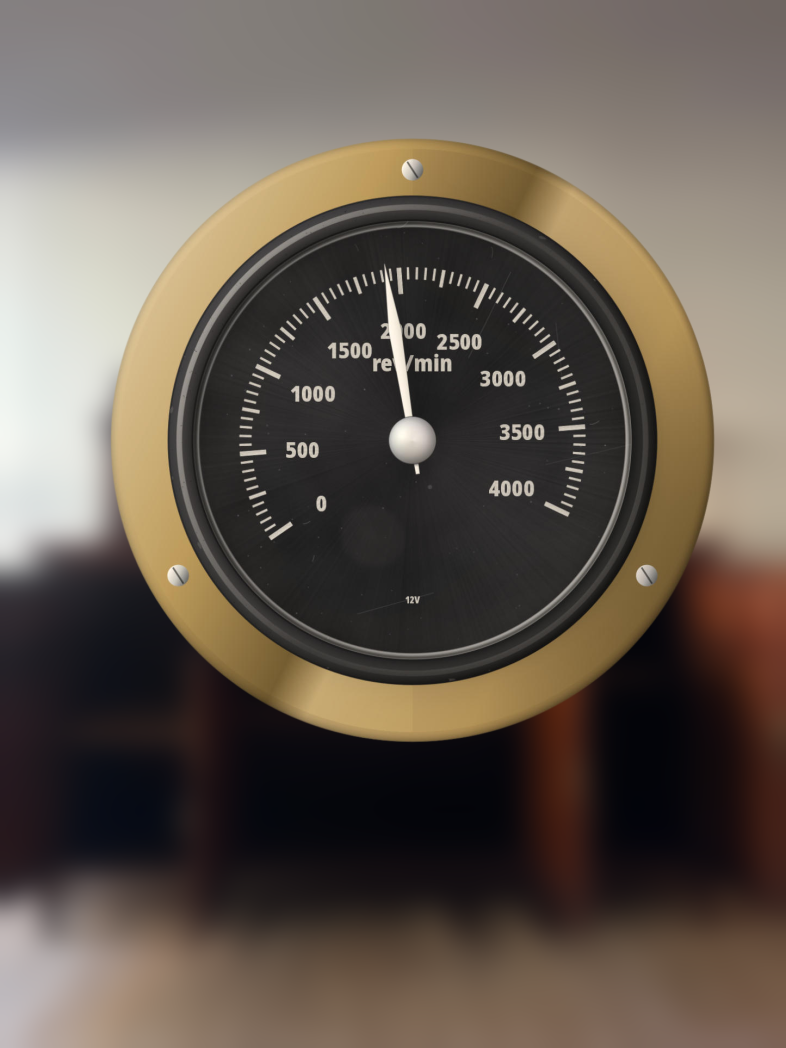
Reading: {"value": 1925, "unit": "rpm"}
